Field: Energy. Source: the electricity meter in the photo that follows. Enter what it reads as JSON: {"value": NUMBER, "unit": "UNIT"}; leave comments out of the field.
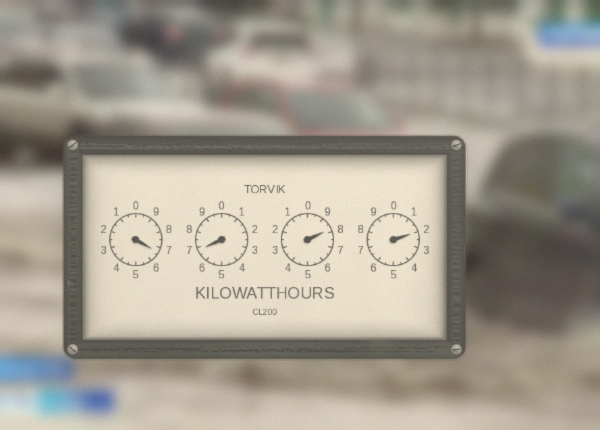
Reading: {"value": 6682, "unit": "kWh"}
